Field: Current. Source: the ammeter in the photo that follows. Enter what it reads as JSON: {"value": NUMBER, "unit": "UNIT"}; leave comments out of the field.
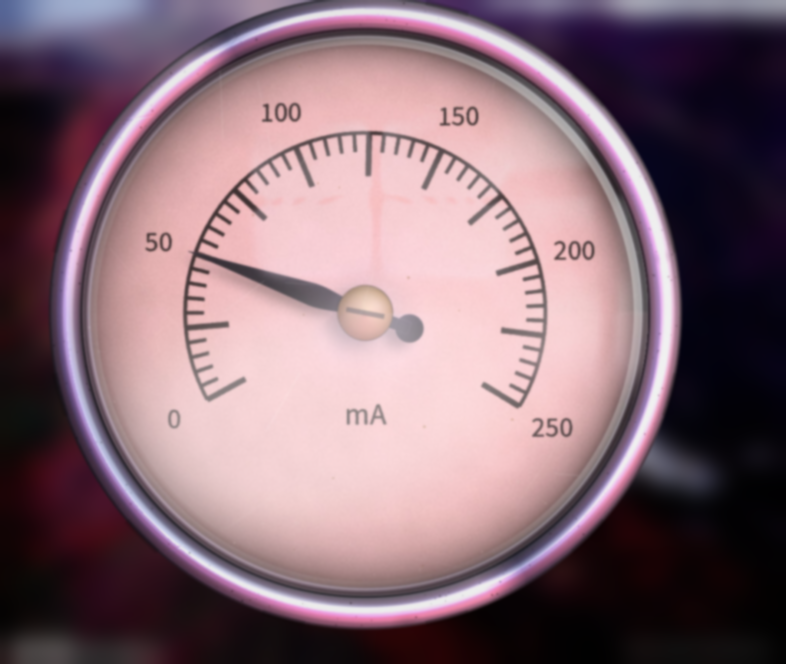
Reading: {"value": 50, "unit": "mA"}
